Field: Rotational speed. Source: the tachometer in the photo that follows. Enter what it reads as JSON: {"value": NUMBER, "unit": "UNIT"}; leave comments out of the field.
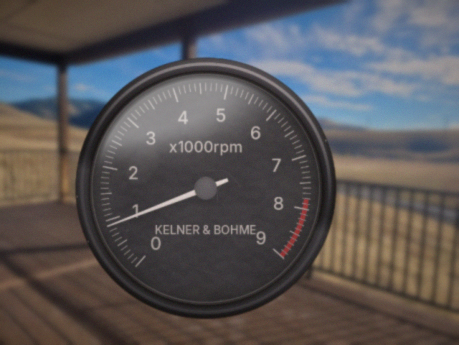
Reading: {"value": 900, "unit": "rpm"}
